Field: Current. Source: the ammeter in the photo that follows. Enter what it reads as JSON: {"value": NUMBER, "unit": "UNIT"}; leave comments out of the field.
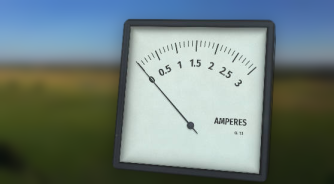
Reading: {"value": 0, "unit": "A"}
